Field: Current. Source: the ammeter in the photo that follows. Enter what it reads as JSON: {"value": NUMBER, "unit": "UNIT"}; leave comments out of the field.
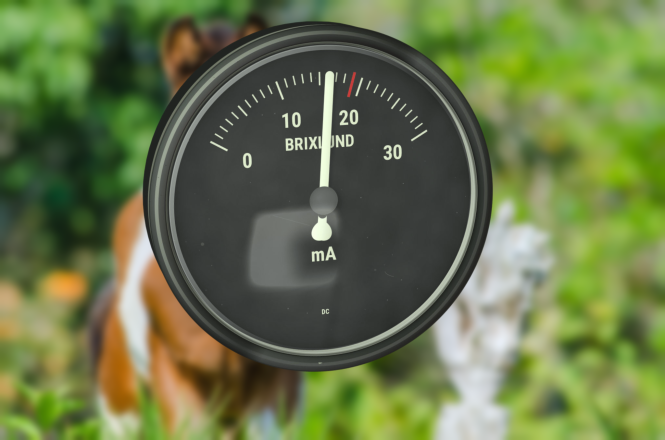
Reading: {"value": 16, "unit": "mA"}
